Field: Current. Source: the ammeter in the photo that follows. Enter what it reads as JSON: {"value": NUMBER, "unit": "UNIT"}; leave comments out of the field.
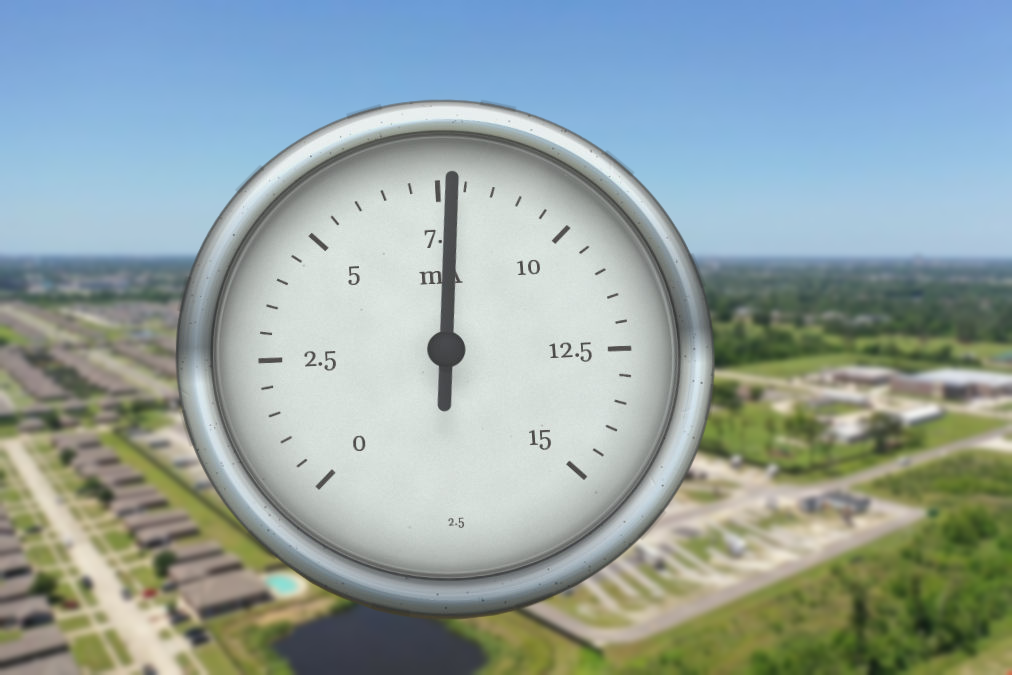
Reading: {"value": 7.75, "unit": "mA"}
